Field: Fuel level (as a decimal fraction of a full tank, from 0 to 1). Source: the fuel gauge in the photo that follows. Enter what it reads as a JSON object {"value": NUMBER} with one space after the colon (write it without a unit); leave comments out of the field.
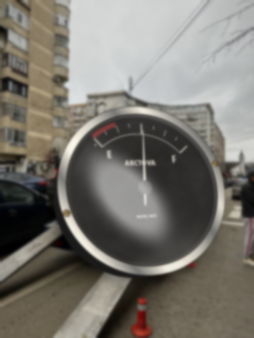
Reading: {"value": 0.5}
